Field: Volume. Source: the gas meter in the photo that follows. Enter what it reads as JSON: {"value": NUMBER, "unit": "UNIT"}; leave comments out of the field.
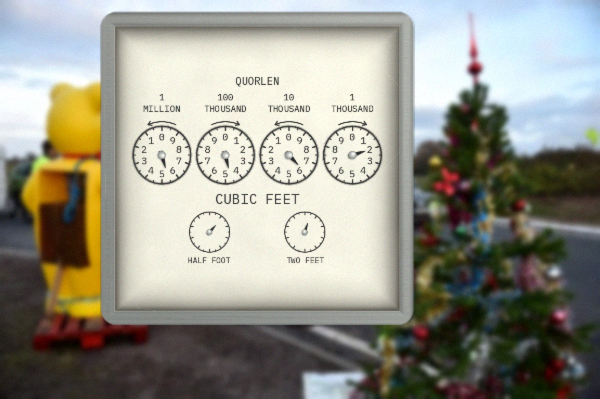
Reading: {"value": 546200, "unit": "ft³"}
